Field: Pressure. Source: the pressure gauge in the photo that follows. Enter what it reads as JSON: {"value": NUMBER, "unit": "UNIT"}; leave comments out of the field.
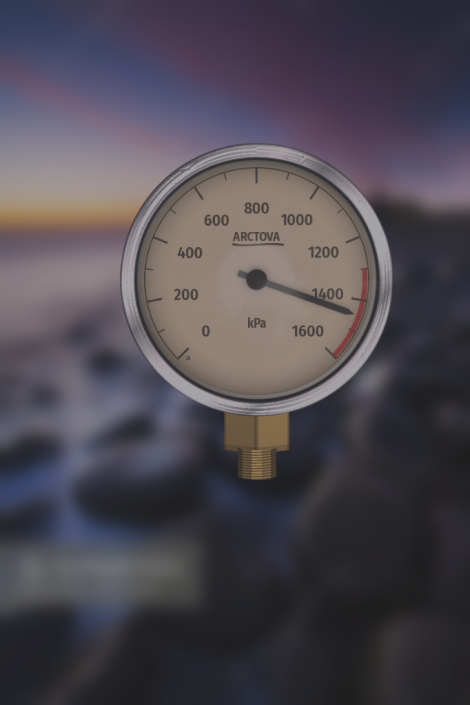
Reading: {"value": 1450, "unit": "kPa"}
